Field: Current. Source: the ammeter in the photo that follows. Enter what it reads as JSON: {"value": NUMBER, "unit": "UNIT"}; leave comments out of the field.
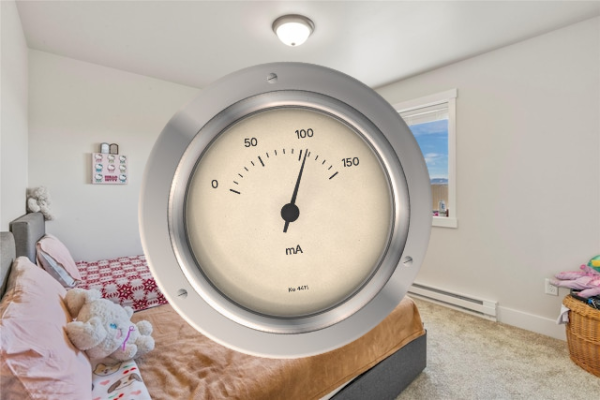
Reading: {"value": 105, "unit": "mA"}
